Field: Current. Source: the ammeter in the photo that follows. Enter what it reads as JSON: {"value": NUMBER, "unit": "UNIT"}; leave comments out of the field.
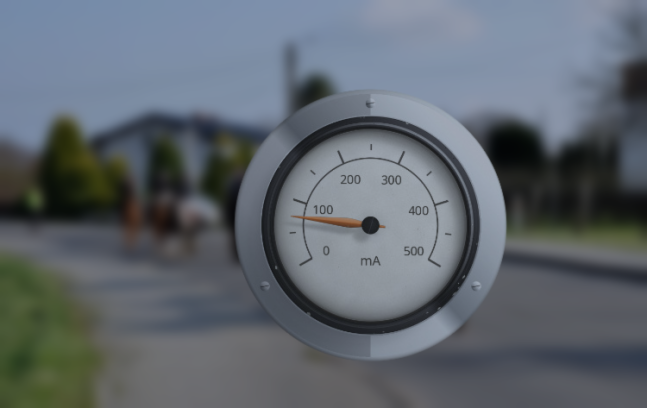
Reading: {"value": 75, "unit": "mA"}
